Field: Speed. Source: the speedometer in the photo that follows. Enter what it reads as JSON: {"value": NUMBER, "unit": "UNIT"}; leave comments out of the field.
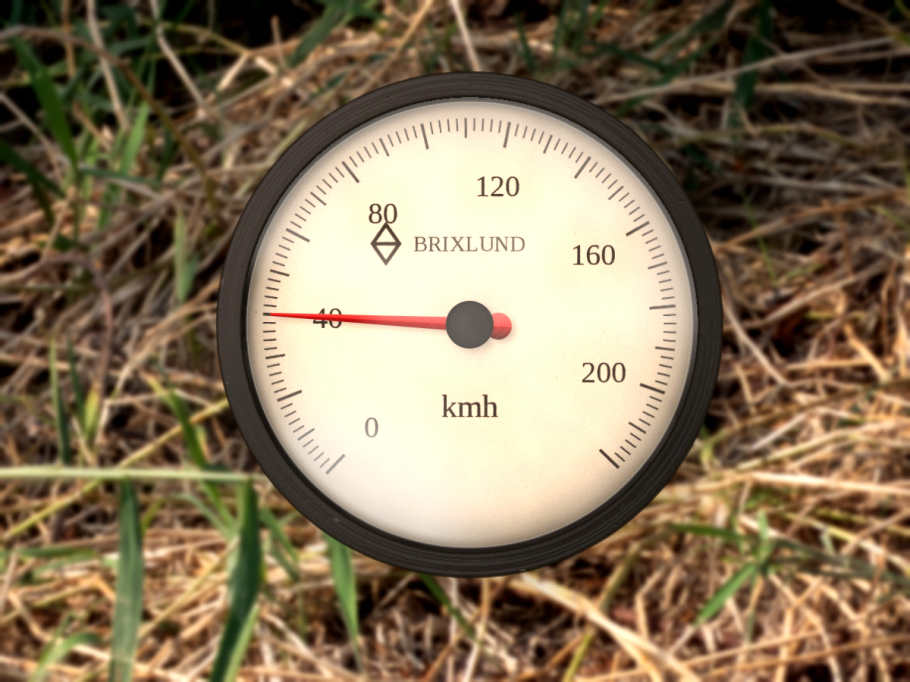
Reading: {"value": 40, "unit": "km/h"}
